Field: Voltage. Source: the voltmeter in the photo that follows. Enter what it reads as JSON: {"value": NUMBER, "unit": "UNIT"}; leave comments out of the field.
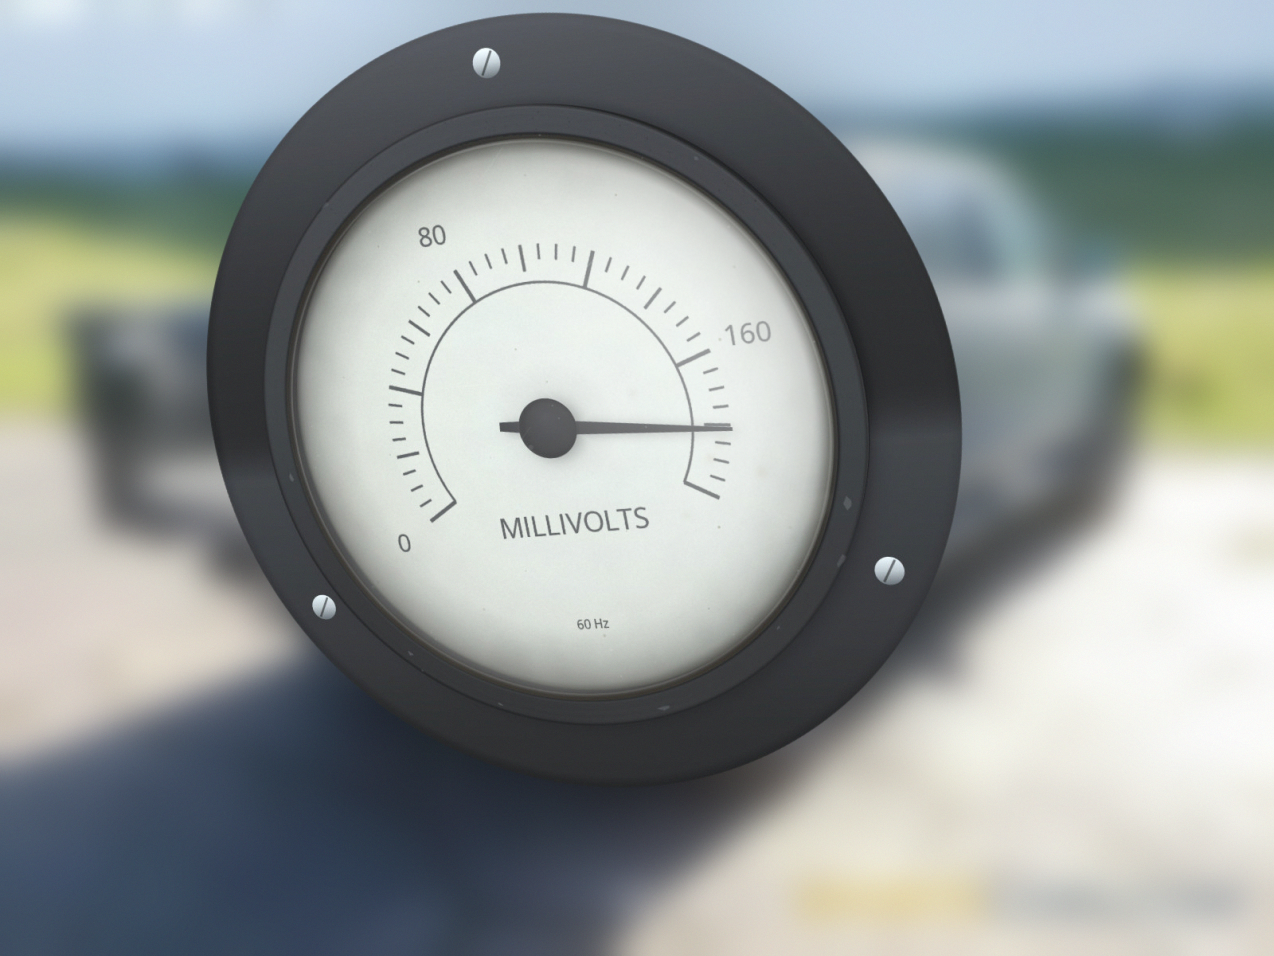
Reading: {"value": 180, "unit": "mV"}
